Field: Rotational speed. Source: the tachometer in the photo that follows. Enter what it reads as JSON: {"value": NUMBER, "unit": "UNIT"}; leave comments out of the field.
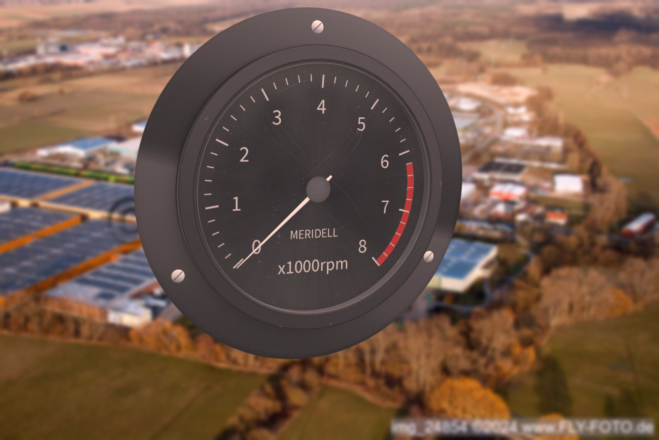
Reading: {"value": 0, "unit": "rpm"}
